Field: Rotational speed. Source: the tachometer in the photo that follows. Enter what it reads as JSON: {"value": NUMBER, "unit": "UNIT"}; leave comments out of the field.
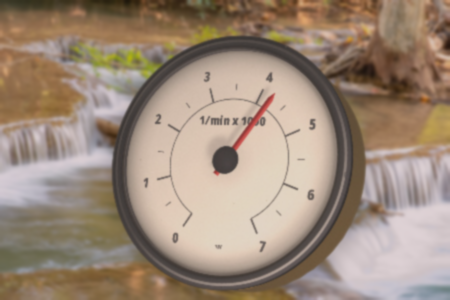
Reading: {"value": 4250, "unit": "rpm"}
